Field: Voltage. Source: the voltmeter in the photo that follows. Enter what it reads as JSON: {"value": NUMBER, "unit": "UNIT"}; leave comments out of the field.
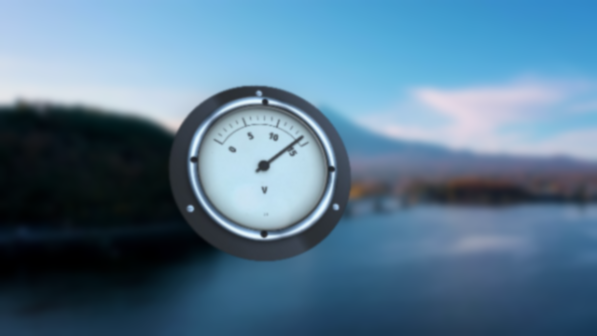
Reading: {"value": 14, "unit": "V"}
